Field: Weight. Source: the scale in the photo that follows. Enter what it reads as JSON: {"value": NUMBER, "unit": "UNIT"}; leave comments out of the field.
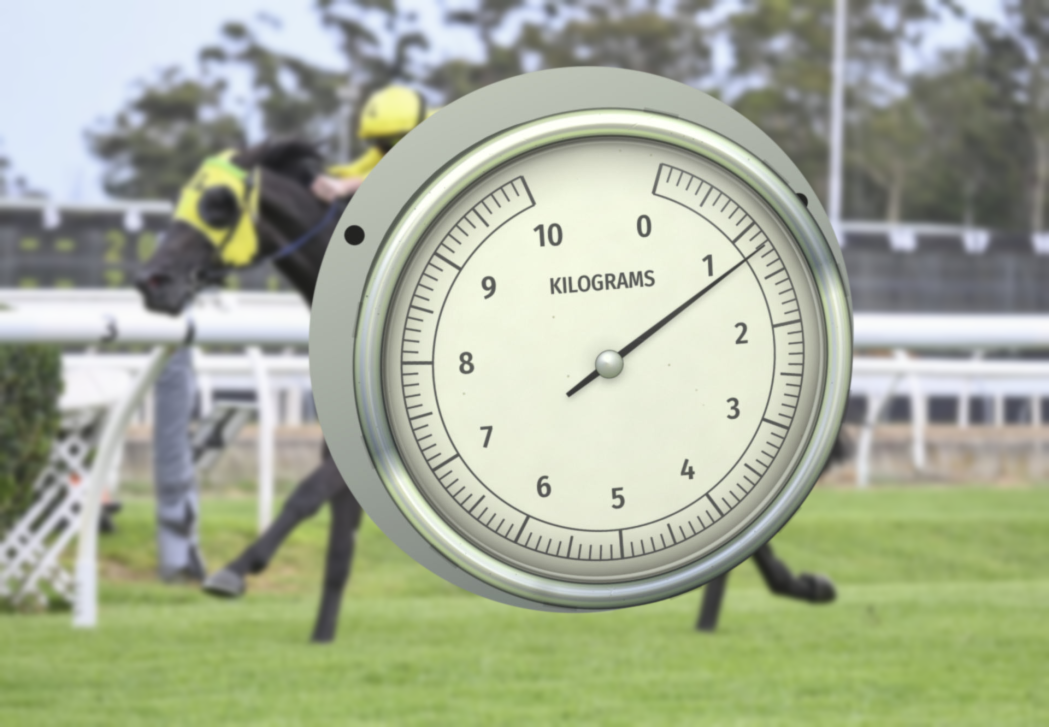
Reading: {"value": 1.2, "unit": "kg"}
